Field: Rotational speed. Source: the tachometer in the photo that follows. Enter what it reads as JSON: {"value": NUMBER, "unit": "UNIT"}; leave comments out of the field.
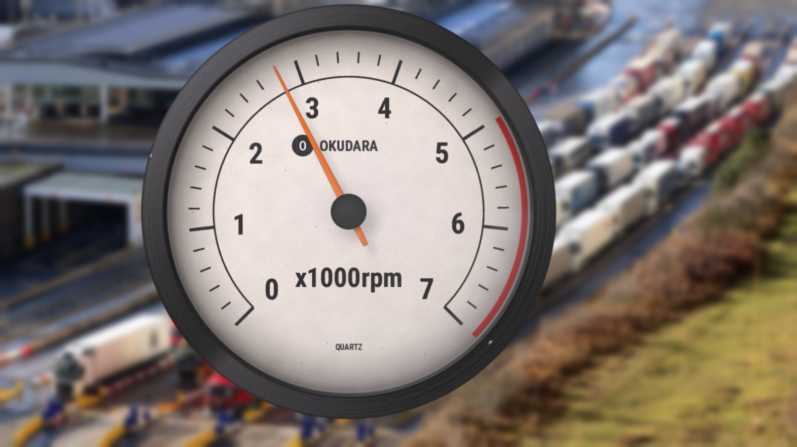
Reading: {"value": 2800, "unit": "rpm"}
